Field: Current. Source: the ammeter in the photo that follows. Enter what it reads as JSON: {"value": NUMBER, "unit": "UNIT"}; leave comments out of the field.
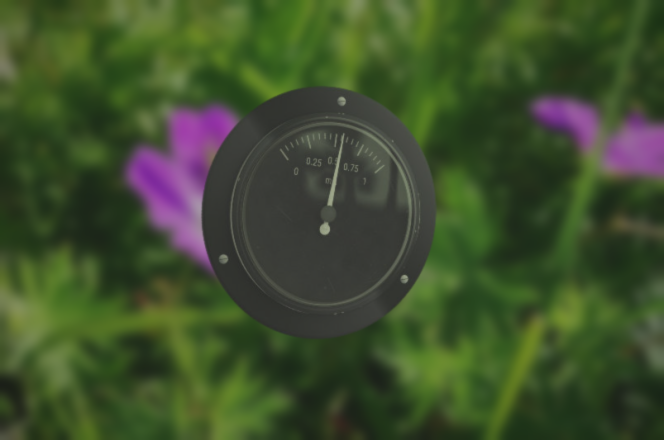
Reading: {"value": 0.55, "unit": "mA"}
